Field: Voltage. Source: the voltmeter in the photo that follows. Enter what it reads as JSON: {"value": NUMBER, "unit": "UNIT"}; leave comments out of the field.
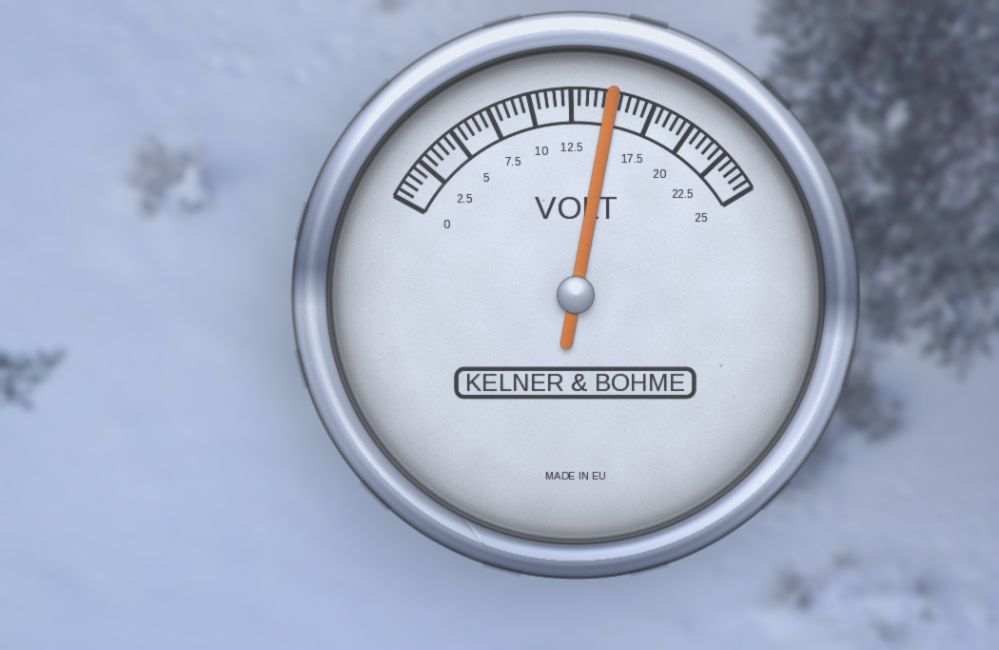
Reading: {"value": 15, "unit": "V"}
